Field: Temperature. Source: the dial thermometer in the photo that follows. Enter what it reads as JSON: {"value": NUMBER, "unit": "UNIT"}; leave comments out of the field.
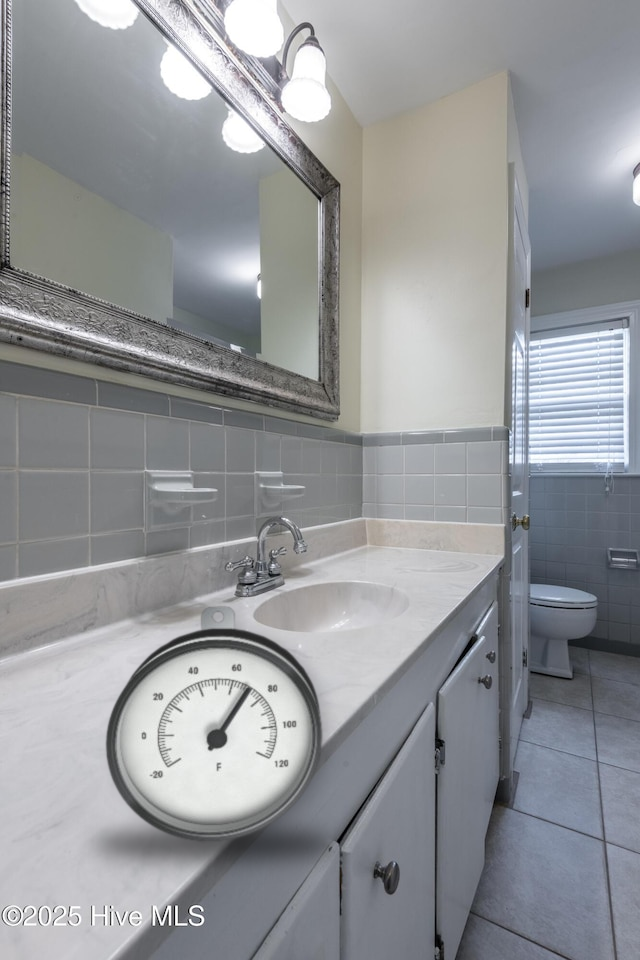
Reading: {"value": 70, "unit": "°F"}
